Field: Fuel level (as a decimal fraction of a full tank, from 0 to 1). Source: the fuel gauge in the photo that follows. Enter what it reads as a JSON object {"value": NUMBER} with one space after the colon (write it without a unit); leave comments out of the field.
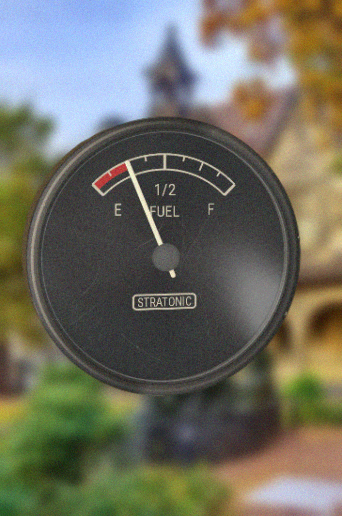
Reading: {"value": 0.25}
